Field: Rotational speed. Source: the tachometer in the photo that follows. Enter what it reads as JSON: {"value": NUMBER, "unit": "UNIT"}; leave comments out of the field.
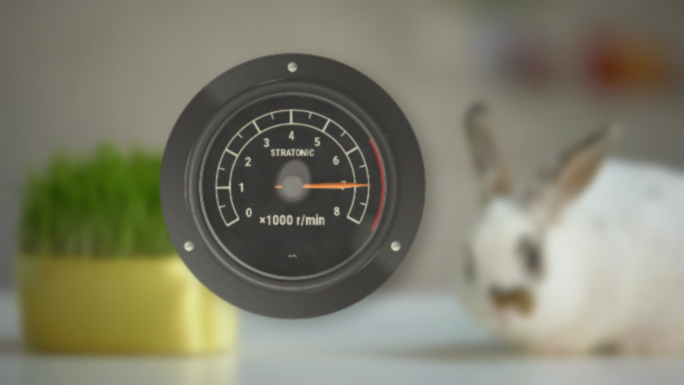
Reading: {"value": 7000, "unit": "rpm"}
